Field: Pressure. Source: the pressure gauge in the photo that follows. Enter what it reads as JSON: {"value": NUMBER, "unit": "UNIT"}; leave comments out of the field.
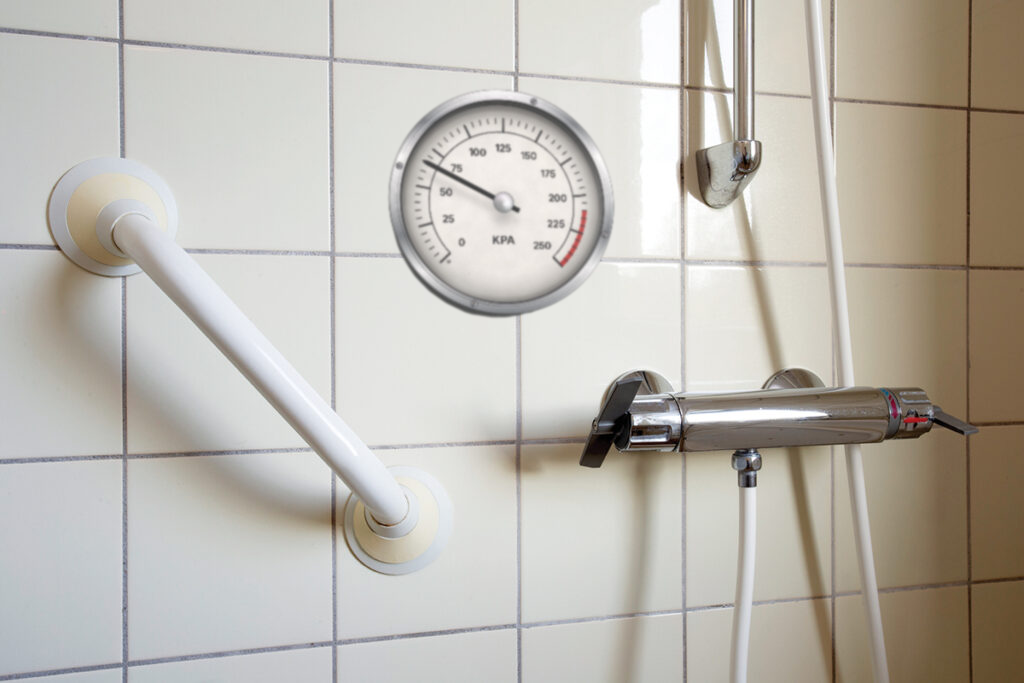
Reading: {"value": 65, "unit": "kPa"}
